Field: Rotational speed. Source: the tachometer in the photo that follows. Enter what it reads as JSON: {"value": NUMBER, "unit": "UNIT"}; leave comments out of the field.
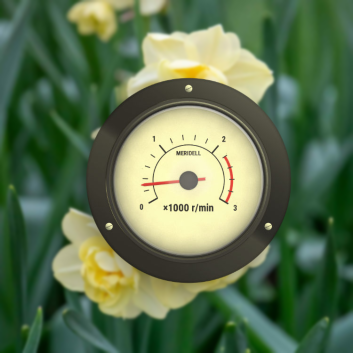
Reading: {"value": 300, "unit": "rpm"}
